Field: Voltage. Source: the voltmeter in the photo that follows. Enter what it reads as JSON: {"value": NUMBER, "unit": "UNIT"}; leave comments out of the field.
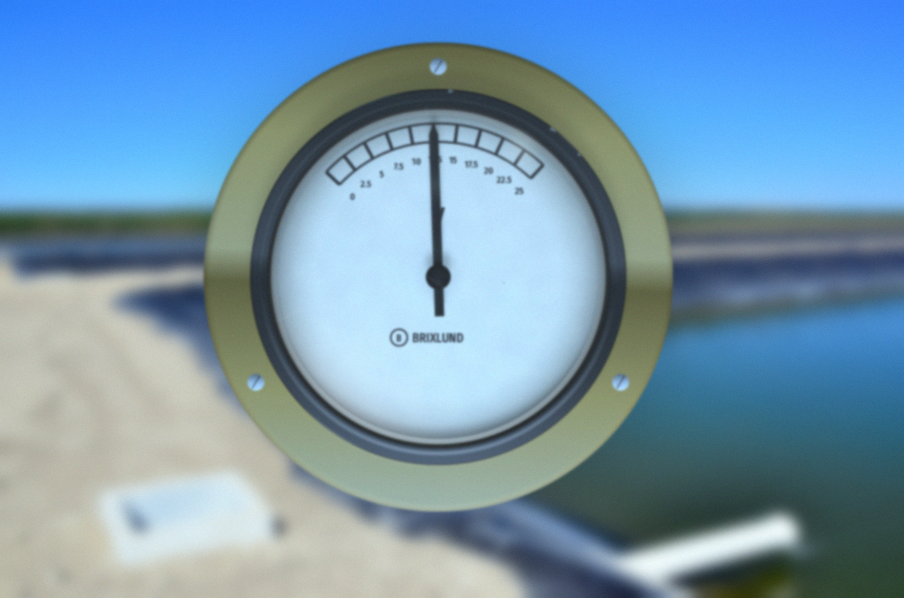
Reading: {"value": 12.5, "unit": "V"}
